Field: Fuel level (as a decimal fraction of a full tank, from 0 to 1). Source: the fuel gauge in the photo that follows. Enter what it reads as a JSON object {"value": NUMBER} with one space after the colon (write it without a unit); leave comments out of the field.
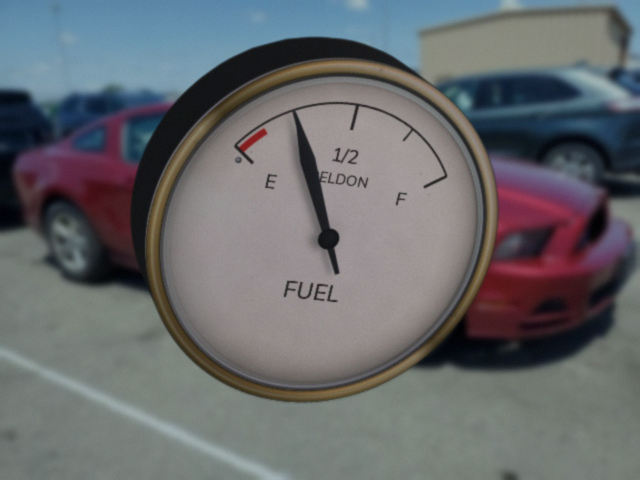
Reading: {"value": 0.25}
